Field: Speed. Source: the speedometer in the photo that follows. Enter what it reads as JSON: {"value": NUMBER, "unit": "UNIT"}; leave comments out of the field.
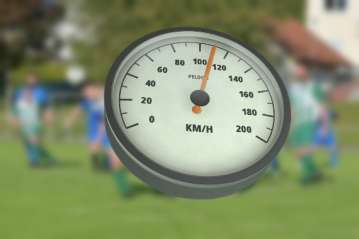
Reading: {"value": 110, "unit": "km/h"}
